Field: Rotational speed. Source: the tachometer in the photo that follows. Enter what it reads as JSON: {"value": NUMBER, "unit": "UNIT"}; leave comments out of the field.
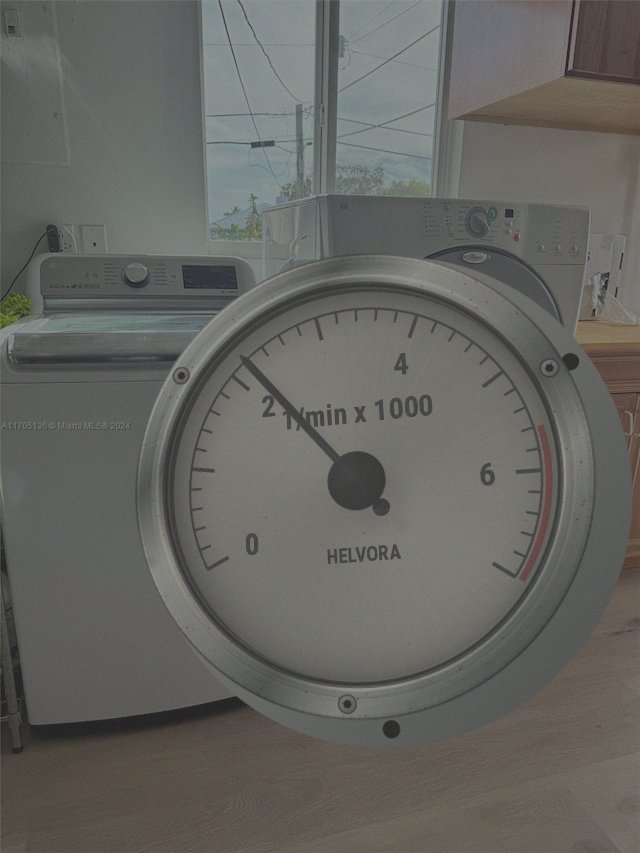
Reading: {"value": 2200, "unit": "rpm"}
